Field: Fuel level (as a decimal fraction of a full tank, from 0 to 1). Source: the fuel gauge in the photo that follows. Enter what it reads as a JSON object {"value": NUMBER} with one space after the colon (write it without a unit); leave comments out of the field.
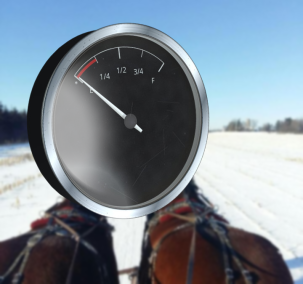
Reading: {"value": 0}
